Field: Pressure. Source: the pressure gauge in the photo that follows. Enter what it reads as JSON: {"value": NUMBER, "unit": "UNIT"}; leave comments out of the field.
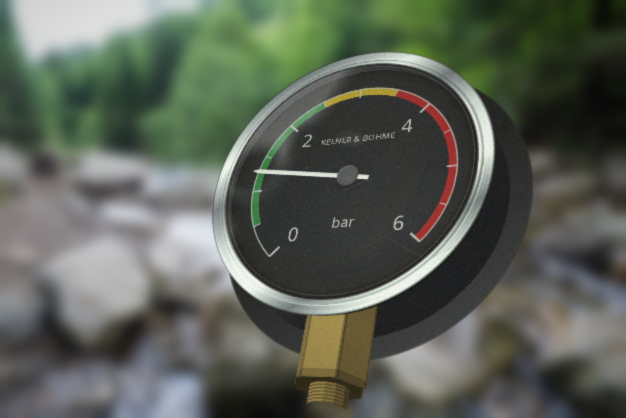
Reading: {"value": 1.25, "unit": "bar"}
